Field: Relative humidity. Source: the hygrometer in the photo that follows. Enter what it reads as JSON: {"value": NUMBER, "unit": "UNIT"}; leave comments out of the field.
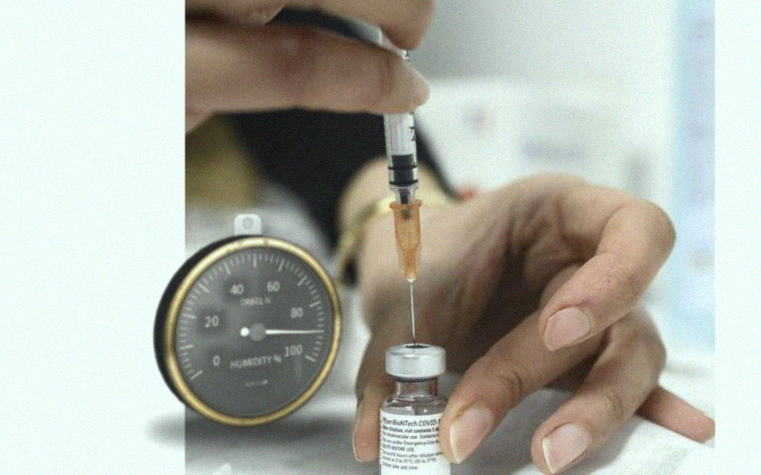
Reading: {"value": 90, "unit": "%"}
